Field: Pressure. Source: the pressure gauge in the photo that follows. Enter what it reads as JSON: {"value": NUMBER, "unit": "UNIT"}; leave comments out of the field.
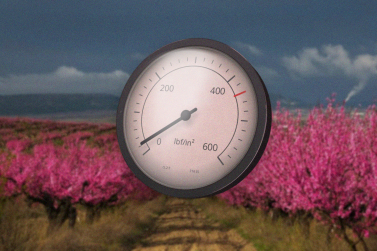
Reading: {"value": 20, "unit": "psi"}
